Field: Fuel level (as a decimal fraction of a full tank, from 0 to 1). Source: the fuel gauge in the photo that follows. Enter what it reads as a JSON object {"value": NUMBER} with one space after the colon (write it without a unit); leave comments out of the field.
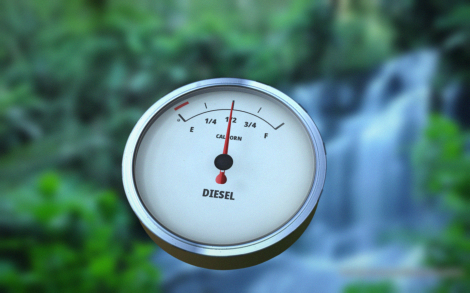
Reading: {"value": 0.5}
